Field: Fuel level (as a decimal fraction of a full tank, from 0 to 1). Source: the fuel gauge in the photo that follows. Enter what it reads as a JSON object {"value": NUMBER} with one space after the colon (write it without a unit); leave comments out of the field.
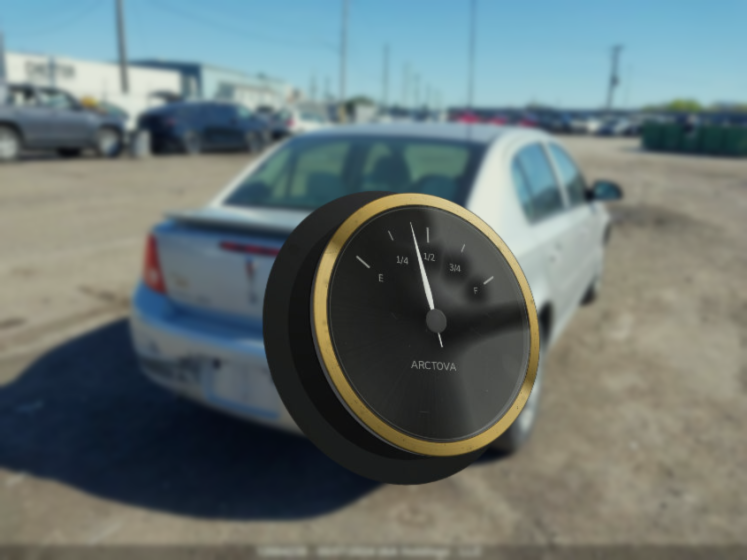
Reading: {"value": 0.375}
